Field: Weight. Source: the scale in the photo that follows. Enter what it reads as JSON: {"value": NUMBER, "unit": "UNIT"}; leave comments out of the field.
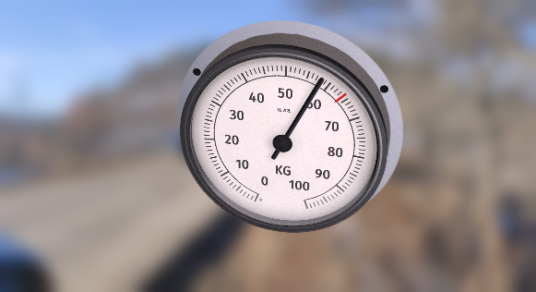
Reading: {"value": 58, "unit": "kg"}
